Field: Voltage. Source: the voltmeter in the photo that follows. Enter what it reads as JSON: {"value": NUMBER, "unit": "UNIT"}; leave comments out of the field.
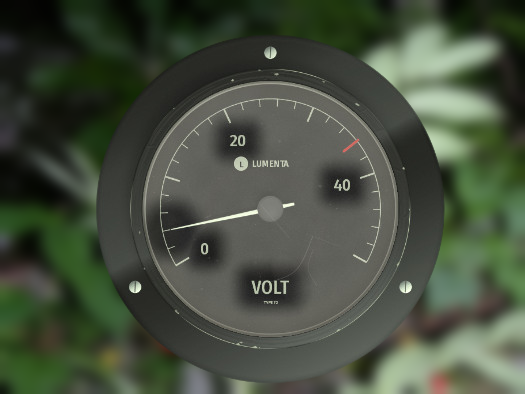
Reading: {"value": 4, "unit": "V"}
